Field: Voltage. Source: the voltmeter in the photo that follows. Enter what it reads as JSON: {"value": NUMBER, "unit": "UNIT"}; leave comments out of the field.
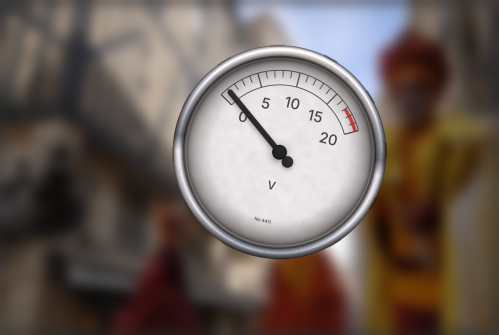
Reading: {"value": 1, "unit": "V"}
